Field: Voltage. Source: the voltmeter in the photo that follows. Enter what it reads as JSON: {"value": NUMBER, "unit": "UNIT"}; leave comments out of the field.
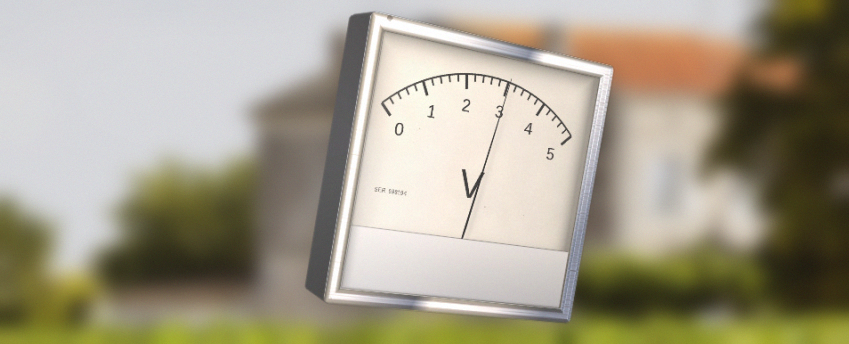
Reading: {"value": 3, "unit": "V"}
